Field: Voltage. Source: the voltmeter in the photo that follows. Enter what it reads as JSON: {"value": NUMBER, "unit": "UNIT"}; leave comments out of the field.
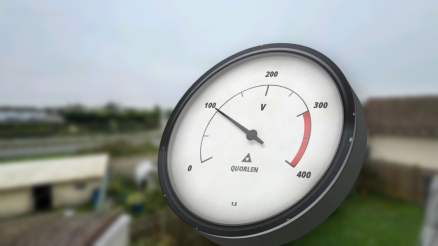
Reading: {"value": 100, "unit": "V"}
